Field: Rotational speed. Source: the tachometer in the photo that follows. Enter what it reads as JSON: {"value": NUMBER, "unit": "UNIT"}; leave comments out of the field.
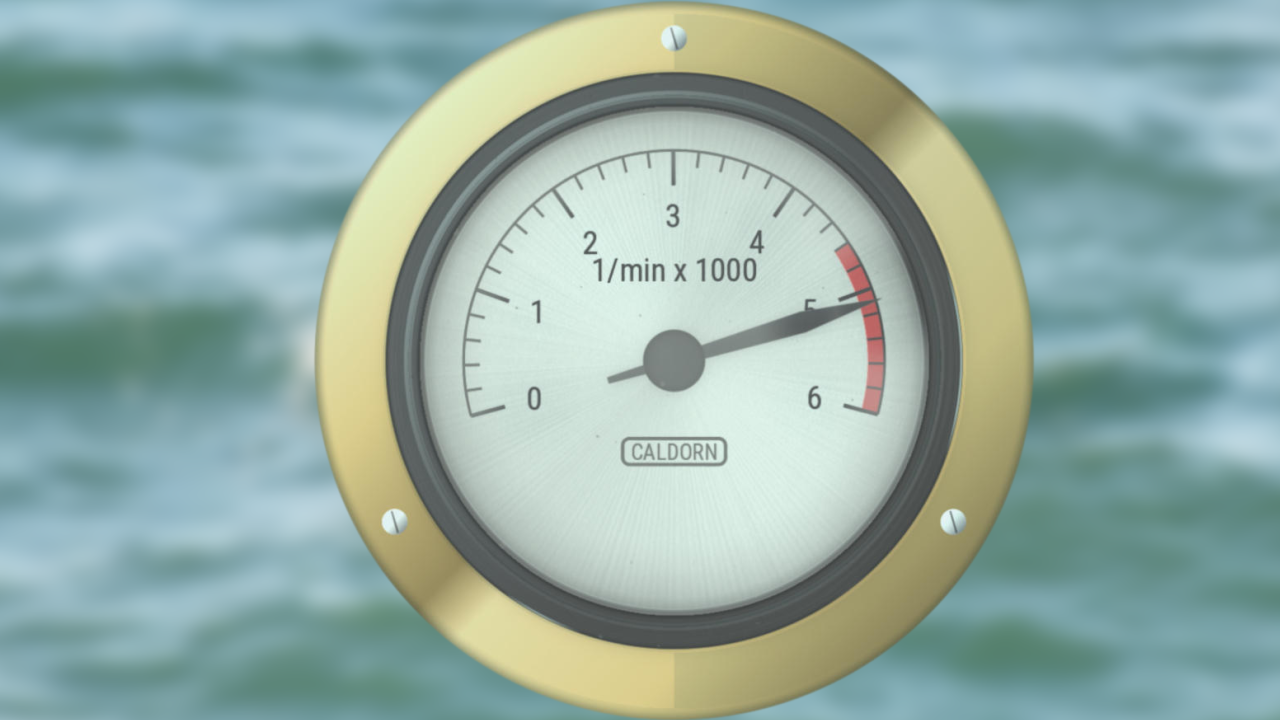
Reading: {"value": 5100, "unit": "rpm"}
